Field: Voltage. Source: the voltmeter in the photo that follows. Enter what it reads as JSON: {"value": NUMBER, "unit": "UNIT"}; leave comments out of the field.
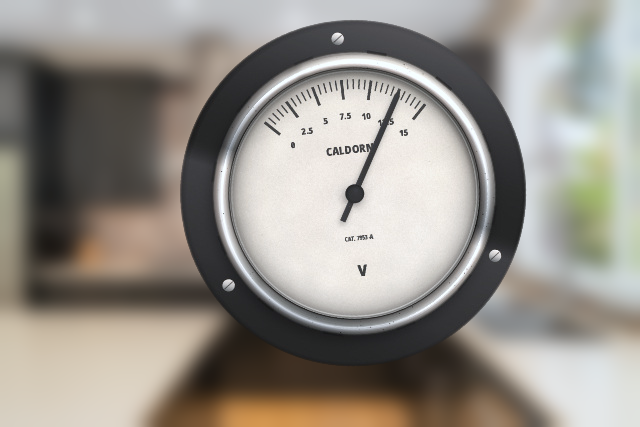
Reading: {"value": 12.5, "unit": "V"}
